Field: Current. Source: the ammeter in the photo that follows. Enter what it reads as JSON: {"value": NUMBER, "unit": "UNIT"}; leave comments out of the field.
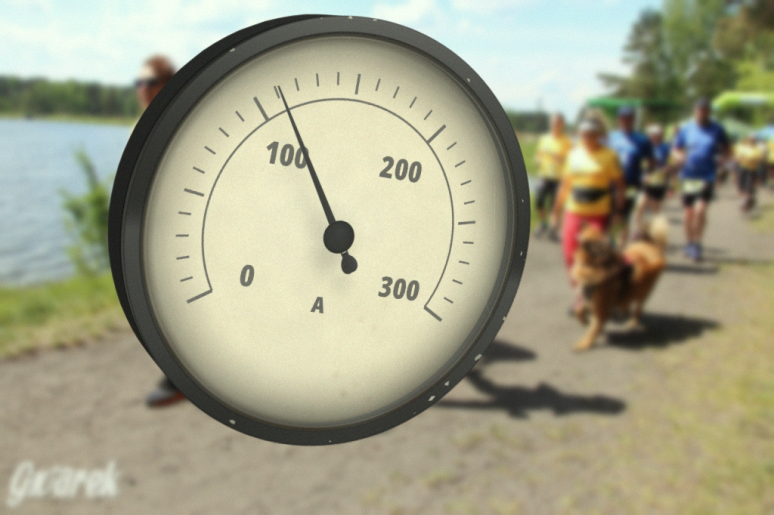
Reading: {"value": 110, "unit": "A"}
